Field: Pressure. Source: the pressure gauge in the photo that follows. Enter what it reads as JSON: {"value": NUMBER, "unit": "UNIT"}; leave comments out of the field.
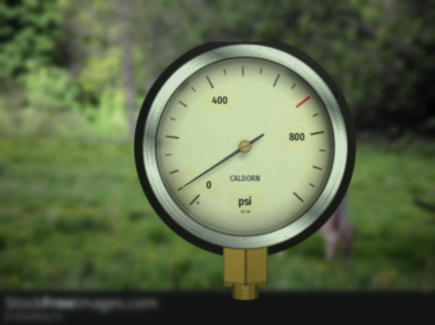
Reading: {"value": 50, "unit": "psi"}
